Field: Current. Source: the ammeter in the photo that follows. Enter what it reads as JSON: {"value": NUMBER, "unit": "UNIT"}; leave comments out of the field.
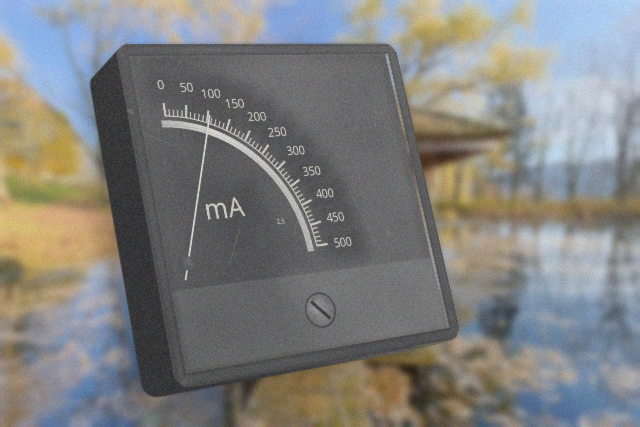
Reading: {"value": 100, "unit": "mA"}
